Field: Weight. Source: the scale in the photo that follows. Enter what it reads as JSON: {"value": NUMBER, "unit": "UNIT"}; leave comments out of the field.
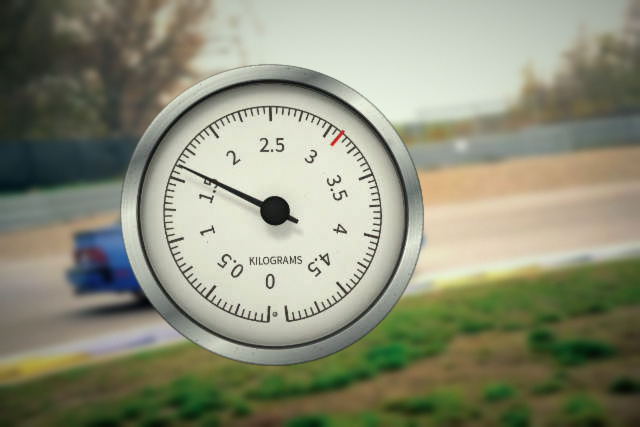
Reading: {"value": 1.6, "unit": "kg"}
